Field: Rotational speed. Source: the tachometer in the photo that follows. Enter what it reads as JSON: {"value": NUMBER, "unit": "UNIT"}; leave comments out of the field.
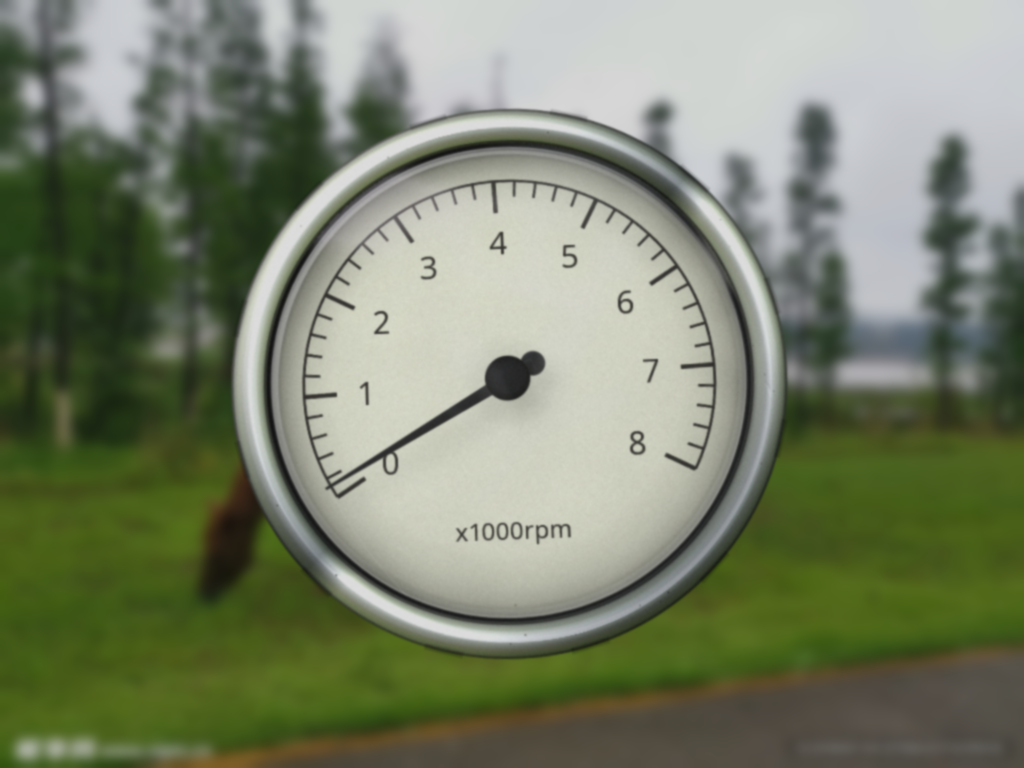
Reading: {"value": 100, "unit": "rpm"}
